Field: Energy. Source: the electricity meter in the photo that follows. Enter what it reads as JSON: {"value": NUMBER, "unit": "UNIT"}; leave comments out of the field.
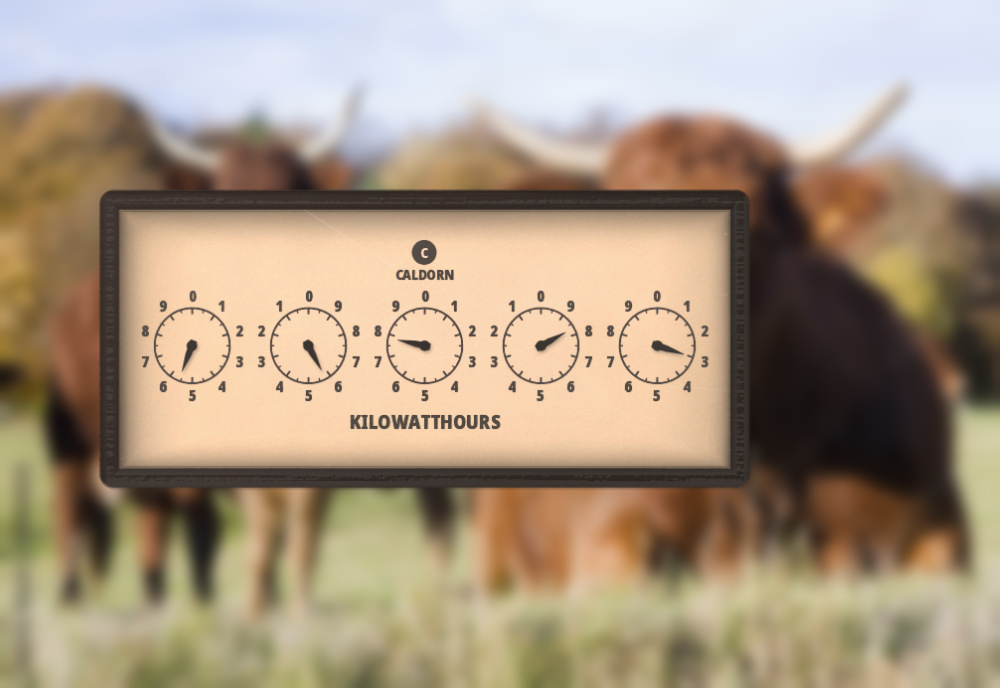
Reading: {"value": 55783, "unit": "kWh"}
